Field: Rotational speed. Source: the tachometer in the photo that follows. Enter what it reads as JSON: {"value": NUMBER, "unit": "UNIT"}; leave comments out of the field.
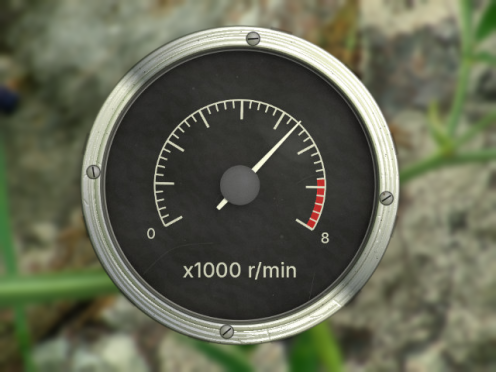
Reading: {"value": 5400, "unit": "rpm"}
